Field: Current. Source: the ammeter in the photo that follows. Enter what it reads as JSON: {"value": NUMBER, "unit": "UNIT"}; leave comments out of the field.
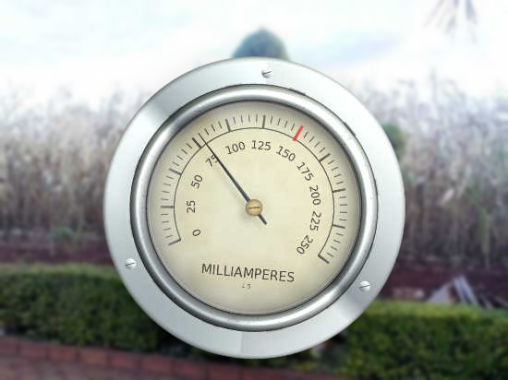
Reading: {"value": 80, "unit": "mA"}
